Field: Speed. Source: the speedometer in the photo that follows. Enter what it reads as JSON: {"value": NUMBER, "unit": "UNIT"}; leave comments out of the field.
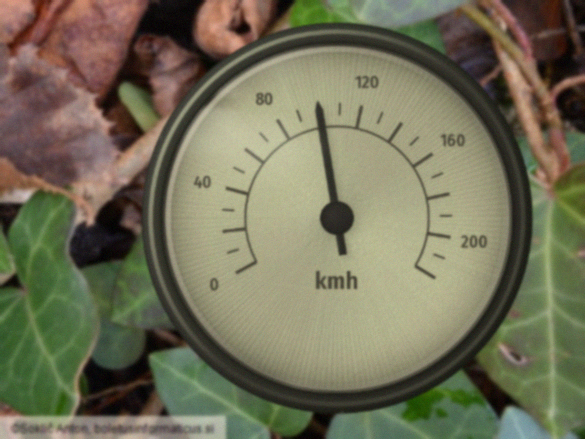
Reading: {"value": 100, "unit": "km/h"}
